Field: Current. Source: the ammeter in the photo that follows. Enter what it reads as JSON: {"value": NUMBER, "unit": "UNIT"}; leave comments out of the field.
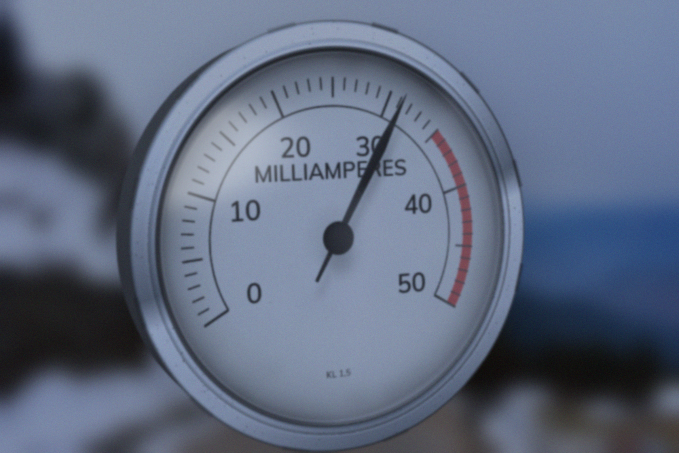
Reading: {"value": 31, "unit": "mA"}
